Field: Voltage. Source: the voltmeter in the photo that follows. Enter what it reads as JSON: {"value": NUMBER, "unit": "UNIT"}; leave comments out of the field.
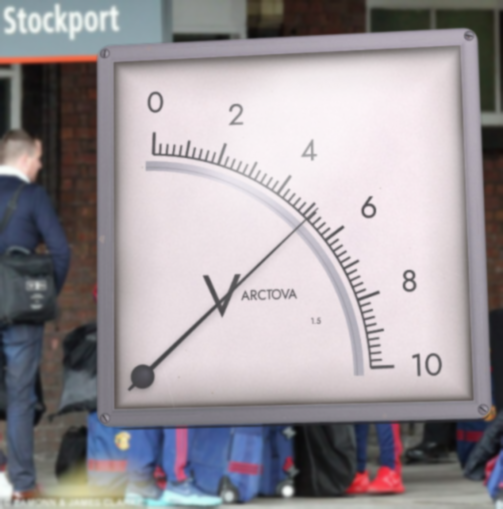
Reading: {"value": 5.2, "unit": "V"}
